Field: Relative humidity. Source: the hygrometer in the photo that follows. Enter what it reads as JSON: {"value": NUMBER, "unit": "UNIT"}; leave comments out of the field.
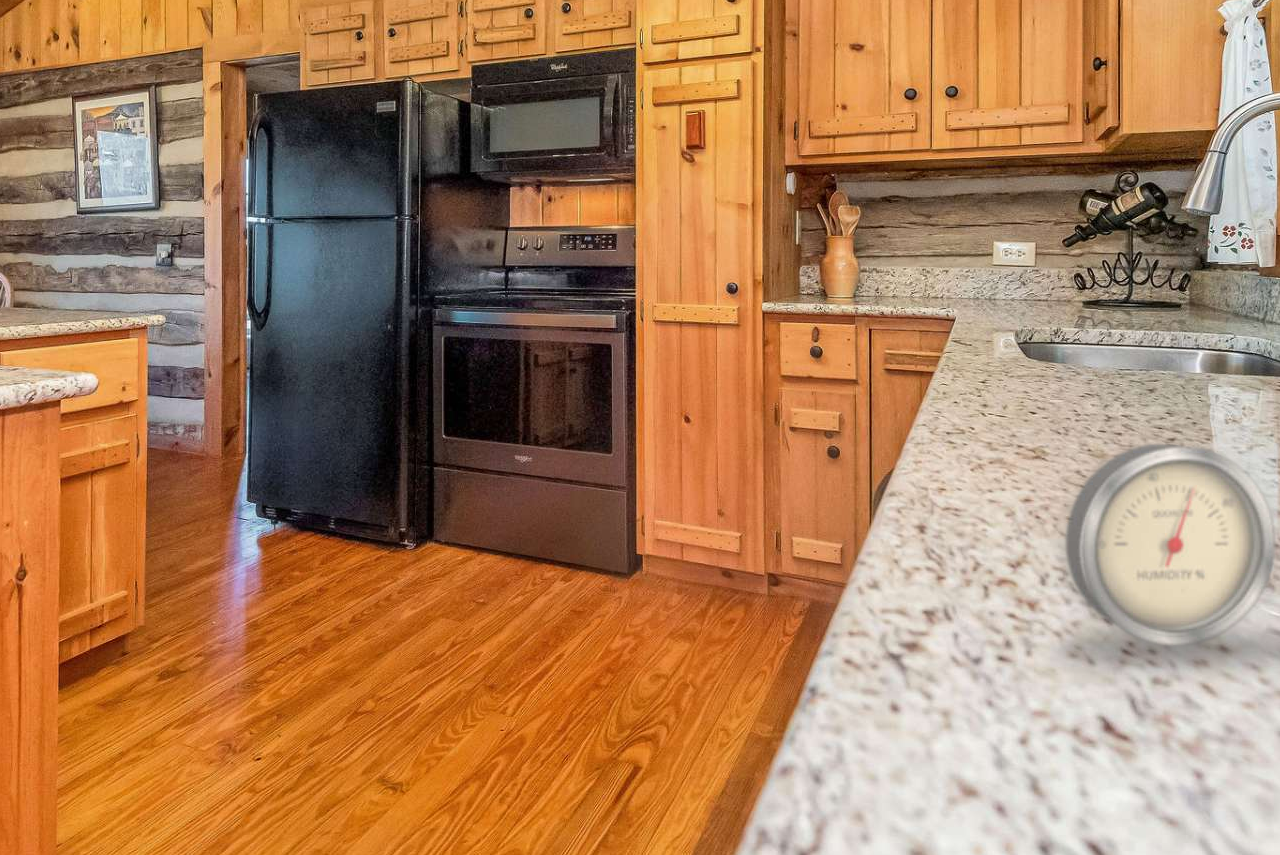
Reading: {"value": 60, "unit": "%"}
